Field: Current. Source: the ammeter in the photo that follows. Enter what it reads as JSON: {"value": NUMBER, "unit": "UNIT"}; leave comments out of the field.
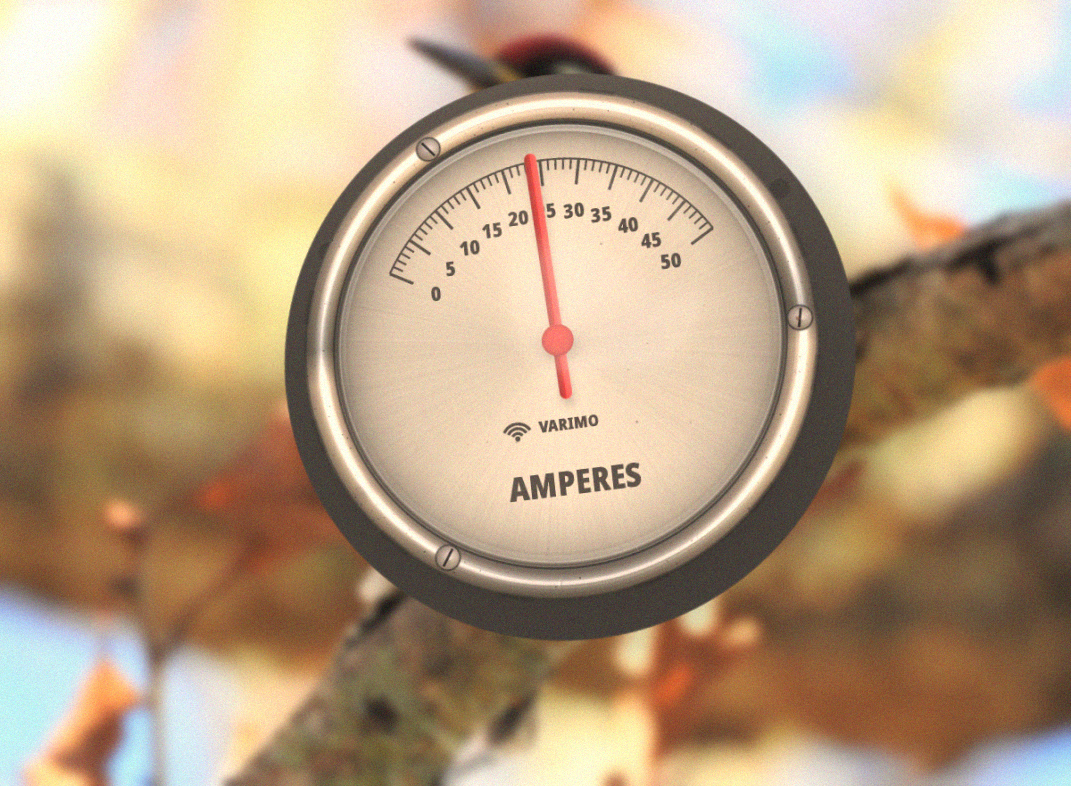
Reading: {"value": 24, "unit": "A"}
